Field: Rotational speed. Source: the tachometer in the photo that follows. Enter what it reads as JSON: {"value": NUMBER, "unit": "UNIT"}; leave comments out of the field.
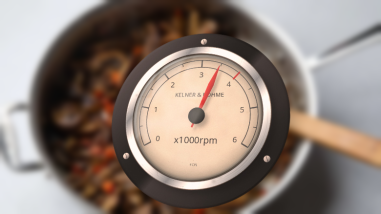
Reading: {"value": 3500, "unit": "rpm"}
